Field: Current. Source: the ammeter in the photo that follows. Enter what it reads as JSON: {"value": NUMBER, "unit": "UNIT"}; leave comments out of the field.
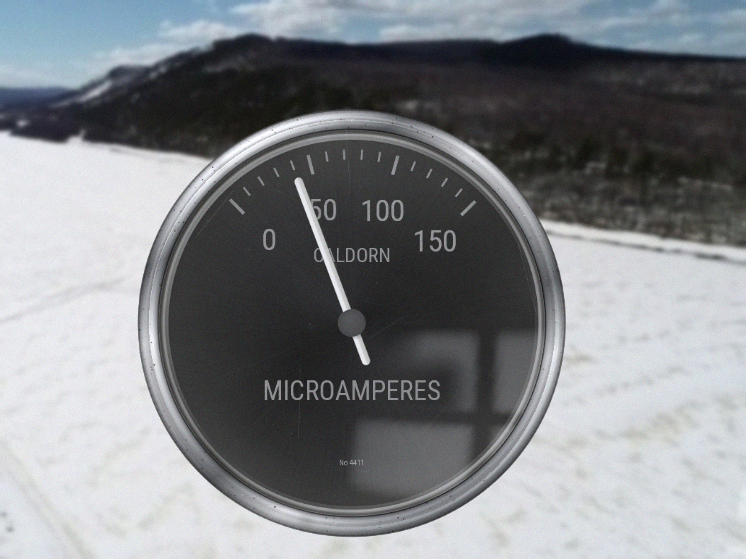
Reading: {"value": 40, "unit": "µA"}
